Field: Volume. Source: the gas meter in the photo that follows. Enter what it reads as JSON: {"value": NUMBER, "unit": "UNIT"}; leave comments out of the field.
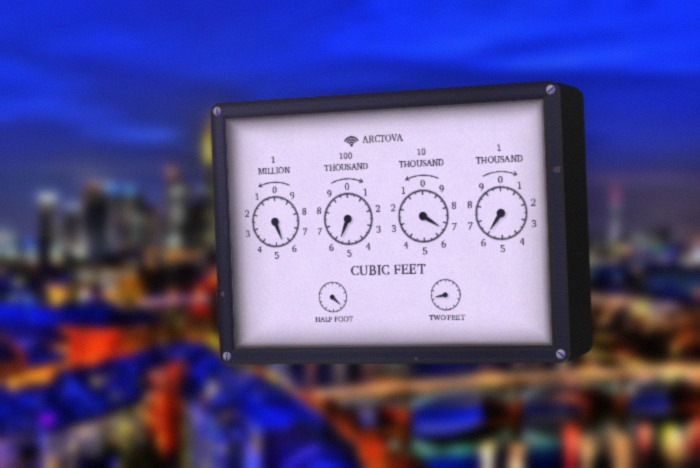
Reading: {"value": 556600, "unit": "ft³"}
